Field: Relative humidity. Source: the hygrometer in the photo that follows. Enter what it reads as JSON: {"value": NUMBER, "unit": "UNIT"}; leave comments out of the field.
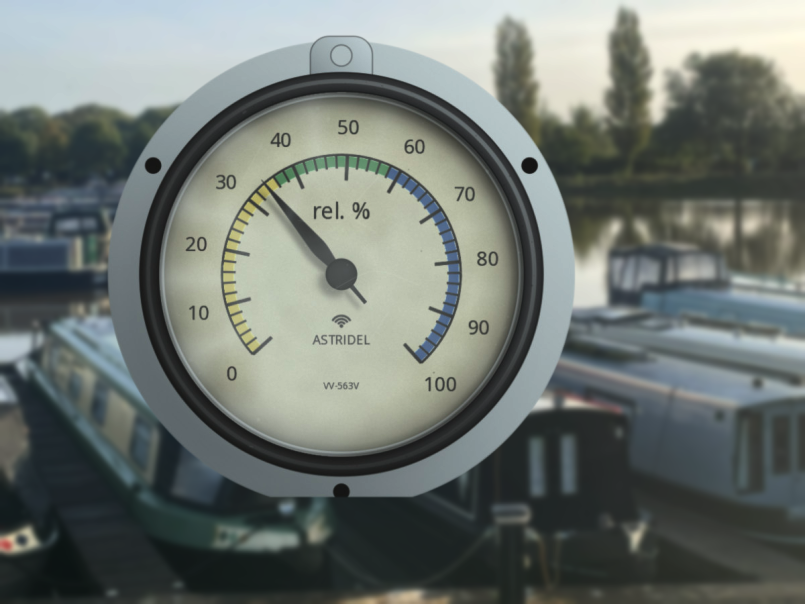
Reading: {"value": 34, "unit": "%"}
